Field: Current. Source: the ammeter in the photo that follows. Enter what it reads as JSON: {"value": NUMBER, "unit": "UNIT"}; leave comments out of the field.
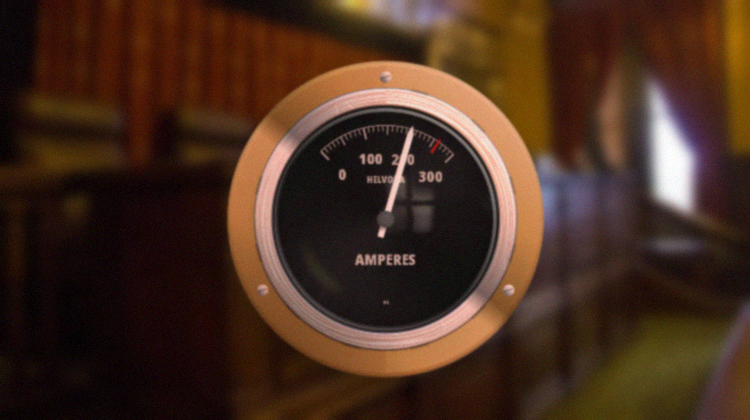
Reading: {"value": 200, "unit": "A"}
